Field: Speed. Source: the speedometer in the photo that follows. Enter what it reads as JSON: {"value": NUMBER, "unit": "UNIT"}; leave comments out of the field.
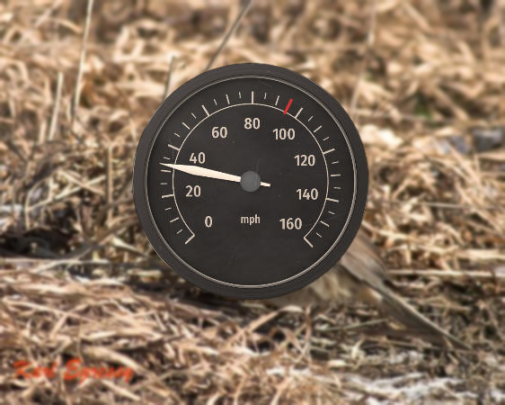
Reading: {"value": 32.5, "unit": "mph"}
